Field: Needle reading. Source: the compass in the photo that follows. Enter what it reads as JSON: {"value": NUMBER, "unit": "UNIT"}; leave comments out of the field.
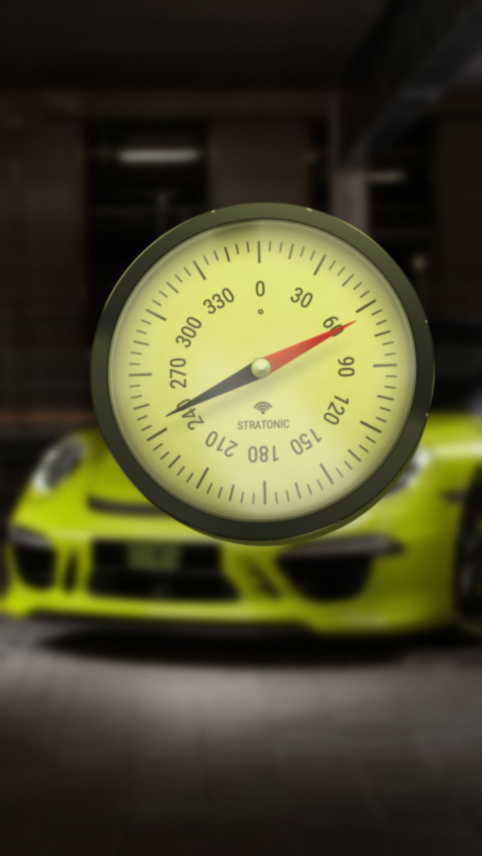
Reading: {"value": 65, "unit": "°"}
